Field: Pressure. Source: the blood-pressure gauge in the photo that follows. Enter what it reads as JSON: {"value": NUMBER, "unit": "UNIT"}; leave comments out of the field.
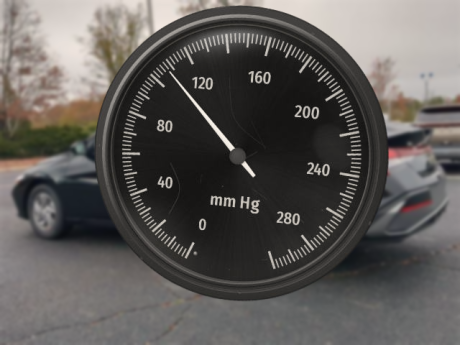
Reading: {"value": 108, "unit": "mmHg"}
